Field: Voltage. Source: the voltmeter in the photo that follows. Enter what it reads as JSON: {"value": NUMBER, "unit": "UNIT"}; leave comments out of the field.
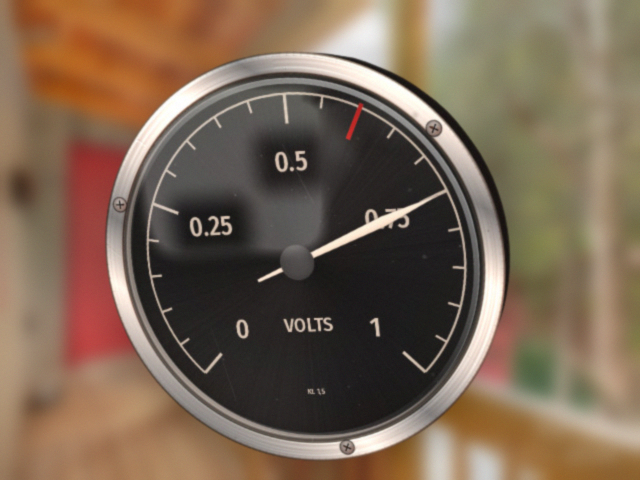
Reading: {"value": 0.75, "unit": "V"}
